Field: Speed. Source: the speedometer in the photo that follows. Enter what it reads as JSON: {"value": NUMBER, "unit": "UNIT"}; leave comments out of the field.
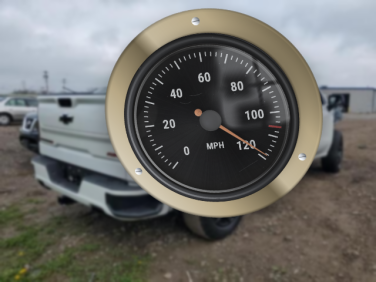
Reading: {"value": 118, "unit": "mph"}
